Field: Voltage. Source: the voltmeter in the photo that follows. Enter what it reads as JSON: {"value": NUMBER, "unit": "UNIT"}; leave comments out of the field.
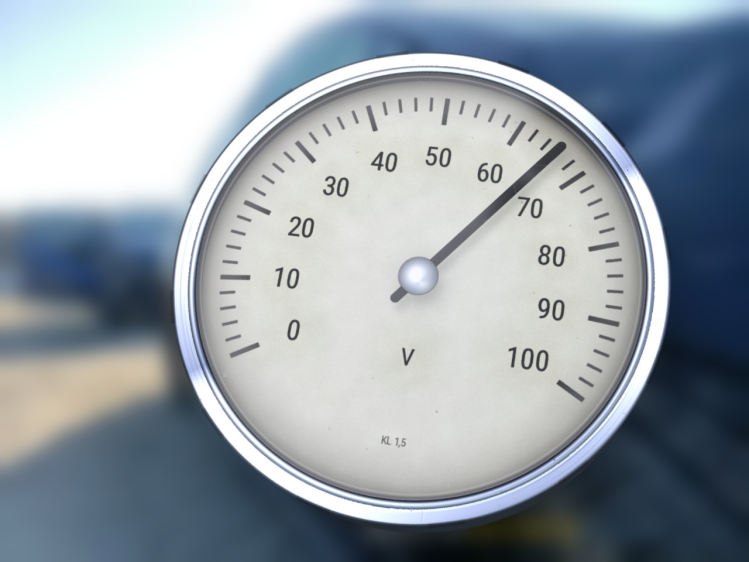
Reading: {"value": 66, "unit": "V"}
